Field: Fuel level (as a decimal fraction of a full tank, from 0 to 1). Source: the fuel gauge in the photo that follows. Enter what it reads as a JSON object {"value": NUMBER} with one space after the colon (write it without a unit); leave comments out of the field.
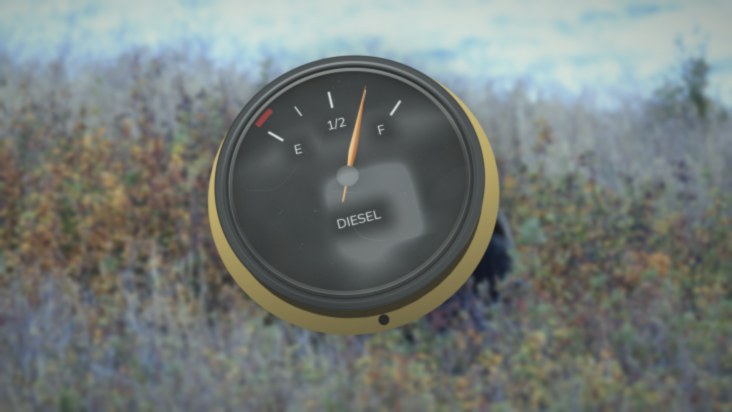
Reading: {"value": 0.75}
